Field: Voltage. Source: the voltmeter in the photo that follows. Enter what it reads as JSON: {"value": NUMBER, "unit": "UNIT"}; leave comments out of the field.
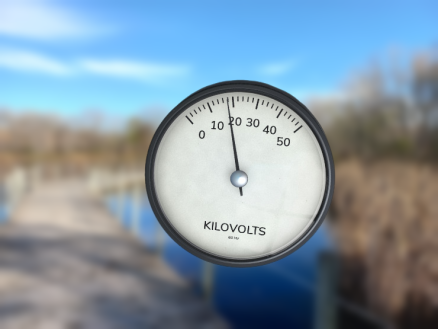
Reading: {"value": 18, "unit": "kV"}
